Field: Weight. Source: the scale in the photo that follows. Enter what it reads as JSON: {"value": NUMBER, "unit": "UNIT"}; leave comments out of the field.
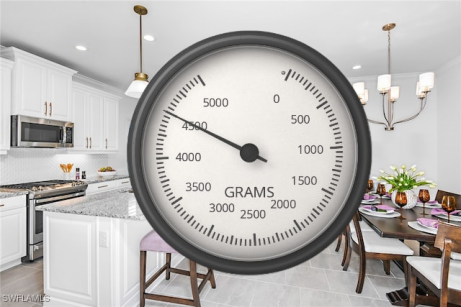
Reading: {"value": 4500, "unit": "g"}
